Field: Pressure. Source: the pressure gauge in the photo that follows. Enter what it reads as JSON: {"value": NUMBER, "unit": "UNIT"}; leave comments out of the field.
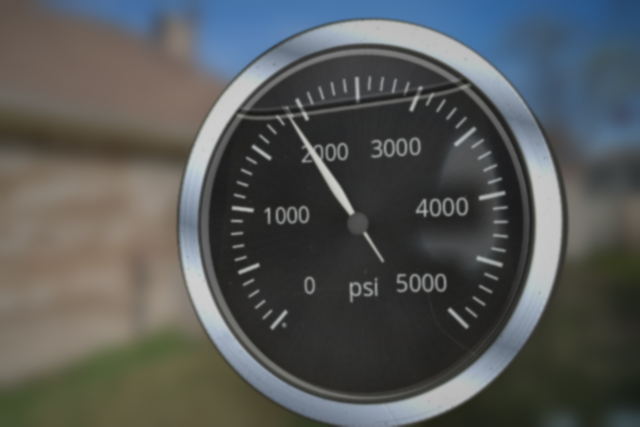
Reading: {"value": 1900, "unit": "psi"}
